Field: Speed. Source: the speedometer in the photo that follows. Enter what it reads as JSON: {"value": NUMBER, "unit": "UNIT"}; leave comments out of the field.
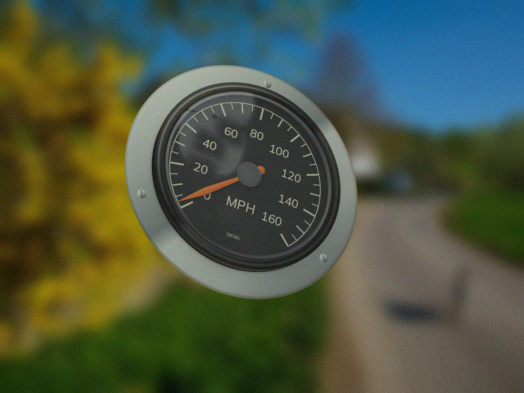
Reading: {"value": 2.5, "unit": "mph"}
